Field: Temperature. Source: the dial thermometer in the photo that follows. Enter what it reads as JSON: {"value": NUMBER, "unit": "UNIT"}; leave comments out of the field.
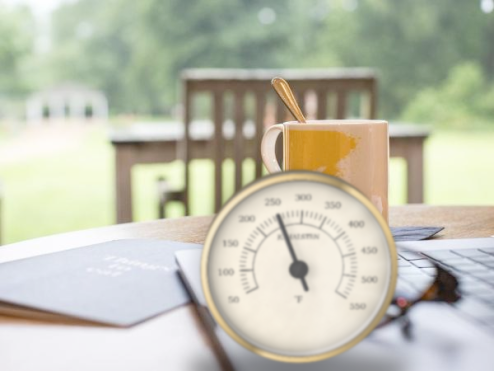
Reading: {"value": 250, "unit": "°F"}
